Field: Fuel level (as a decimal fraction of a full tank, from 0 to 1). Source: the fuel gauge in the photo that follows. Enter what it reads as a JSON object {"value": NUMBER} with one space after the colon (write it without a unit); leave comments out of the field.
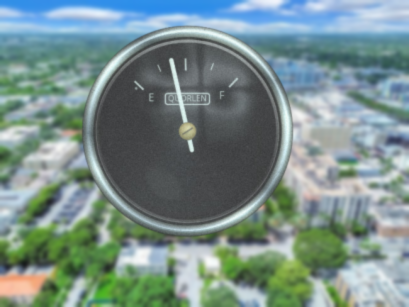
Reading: {"value": 0.375}
